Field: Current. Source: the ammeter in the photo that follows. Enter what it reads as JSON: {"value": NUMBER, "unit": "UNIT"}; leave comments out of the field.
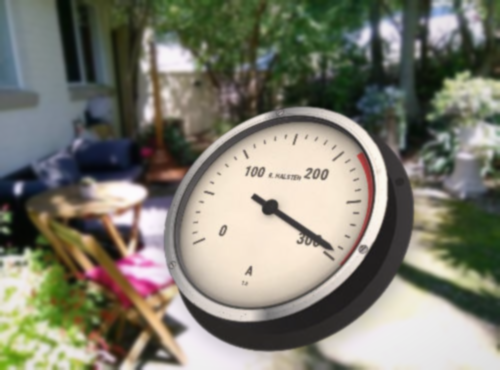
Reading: {"value": 295, "unit": "A"}
